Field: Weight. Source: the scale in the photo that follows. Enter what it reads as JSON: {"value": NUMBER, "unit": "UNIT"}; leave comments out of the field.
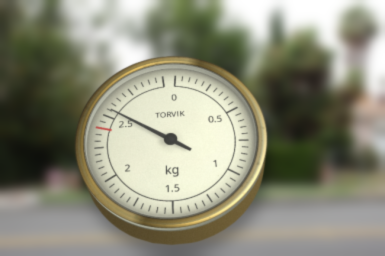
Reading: {"value": 2.55, "unit": "kg"}
